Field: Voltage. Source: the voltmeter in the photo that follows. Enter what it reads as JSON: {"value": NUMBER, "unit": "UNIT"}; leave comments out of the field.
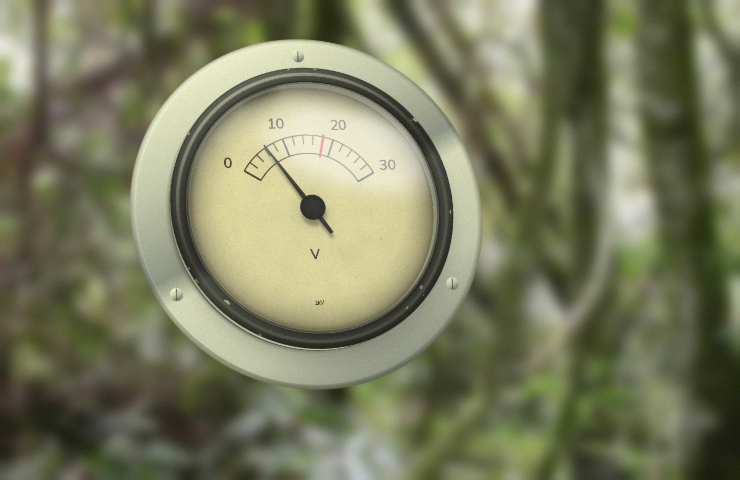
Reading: {"value": 6, "unit": "V"}
